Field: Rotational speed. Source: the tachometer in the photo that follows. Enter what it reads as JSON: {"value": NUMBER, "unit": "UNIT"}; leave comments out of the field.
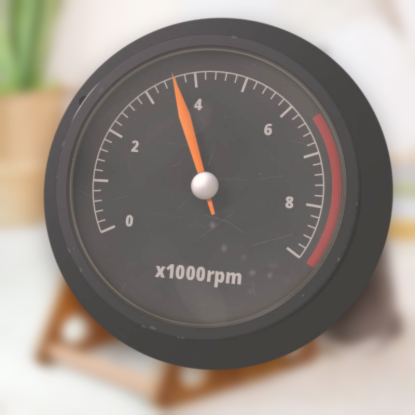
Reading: {"value": 3600, "unit": "rpm"}
